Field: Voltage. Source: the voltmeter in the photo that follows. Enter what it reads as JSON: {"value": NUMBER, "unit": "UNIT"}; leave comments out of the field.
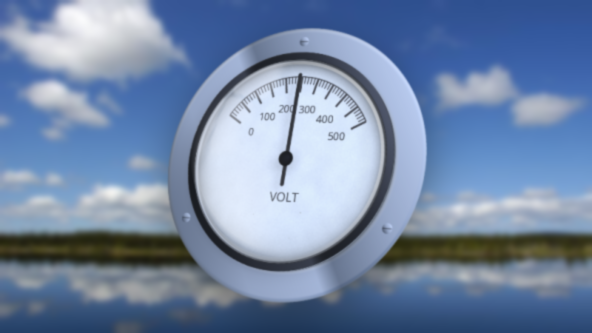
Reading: {"value": 250, "unit": "V"}
